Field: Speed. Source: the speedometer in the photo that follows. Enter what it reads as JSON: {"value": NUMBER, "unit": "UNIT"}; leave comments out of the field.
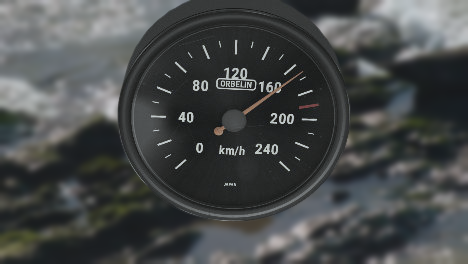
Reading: {"value": 165, "unit": "km/h"}
